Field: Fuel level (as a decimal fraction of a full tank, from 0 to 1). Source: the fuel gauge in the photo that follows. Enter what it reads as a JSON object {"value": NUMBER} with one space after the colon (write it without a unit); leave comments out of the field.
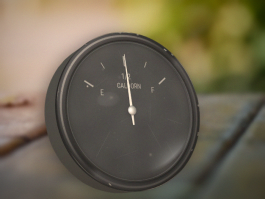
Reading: {"value": 0.5}
